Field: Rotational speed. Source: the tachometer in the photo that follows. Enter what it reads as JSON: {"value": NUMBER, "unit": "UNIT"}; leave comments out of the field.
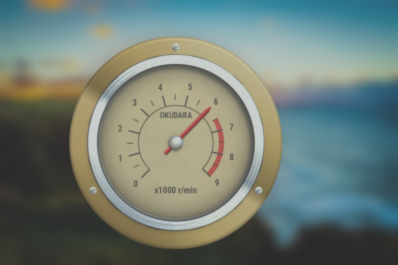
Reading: {"value": 6000, "unit": "rpm"}
